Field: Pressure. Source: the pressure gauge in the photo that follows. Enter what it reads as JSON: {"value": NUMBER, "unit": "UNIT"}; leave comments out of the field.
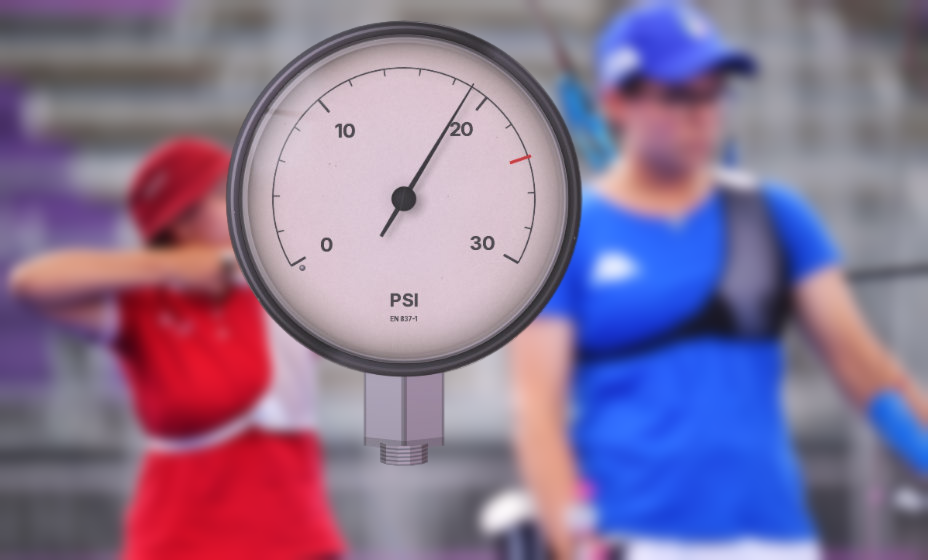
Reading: {"value": 19, "unit": "psi"}
